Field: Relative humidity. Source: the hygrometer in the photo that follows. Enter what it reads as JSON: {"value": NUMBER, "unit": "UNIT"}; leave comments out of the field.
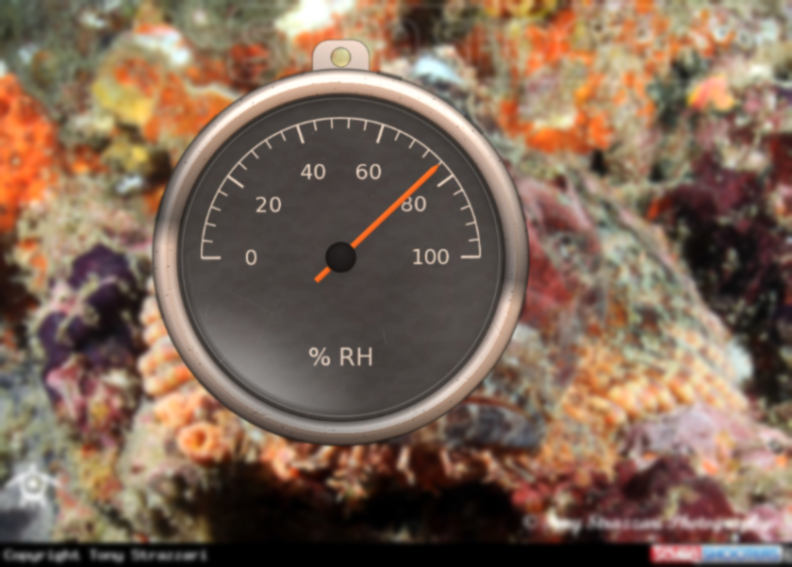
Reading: {"value": 76, "unit": "%"}
